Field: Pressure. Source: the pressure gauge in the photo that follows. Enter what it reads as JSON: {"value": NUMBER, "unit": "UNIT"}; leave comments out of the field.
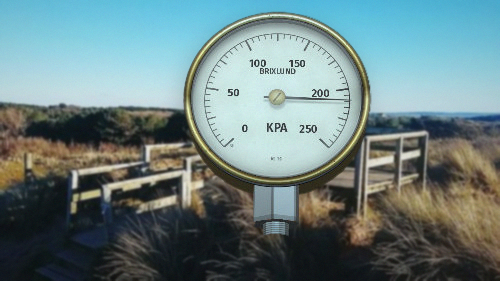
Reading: {"value": 210, "unit": "kPa"}
